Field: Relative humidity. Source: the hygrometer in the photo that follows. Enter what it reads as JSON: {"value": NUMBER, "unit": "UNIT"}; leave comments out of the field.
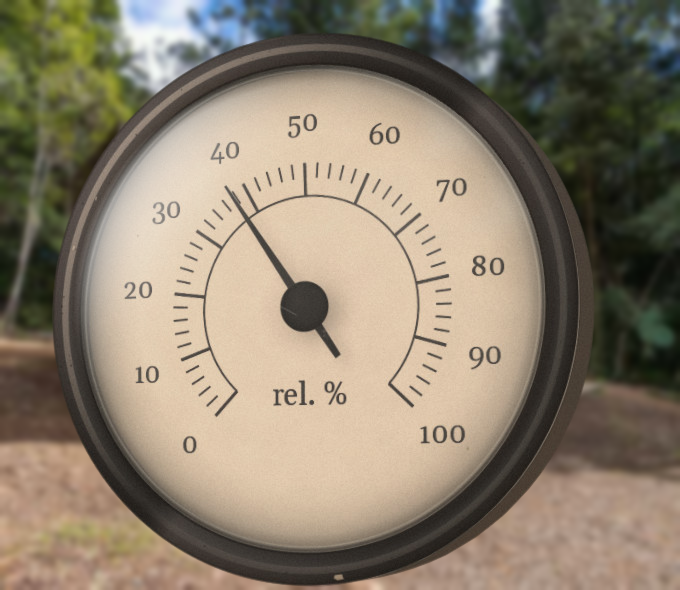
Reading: {"value": 38, "unit": "%"}
